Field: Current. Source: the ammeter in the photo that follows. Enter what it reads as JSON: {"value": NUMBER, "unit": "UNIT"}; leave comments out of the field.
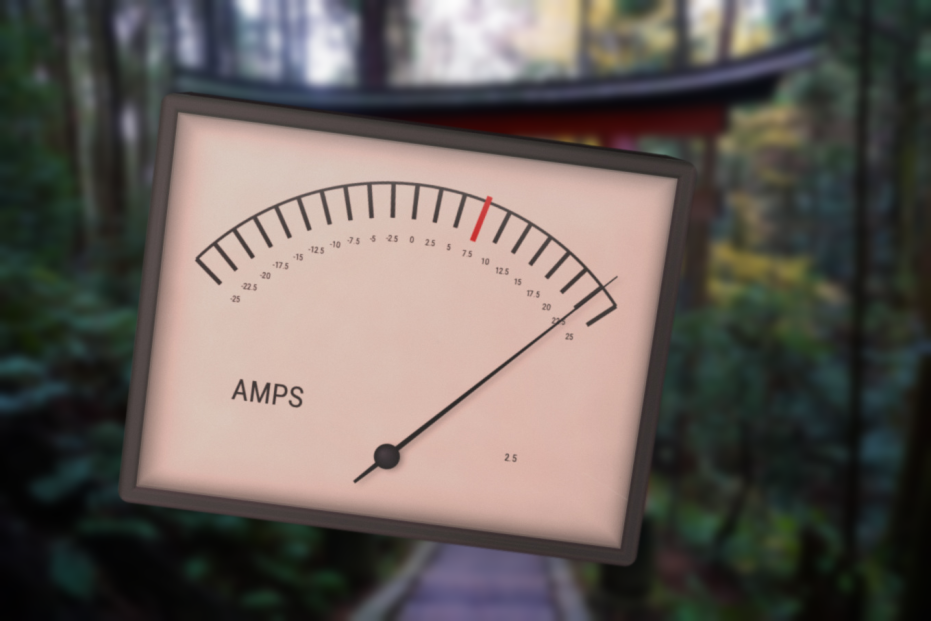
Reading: {"value": 22.5, "unit": "A"}
